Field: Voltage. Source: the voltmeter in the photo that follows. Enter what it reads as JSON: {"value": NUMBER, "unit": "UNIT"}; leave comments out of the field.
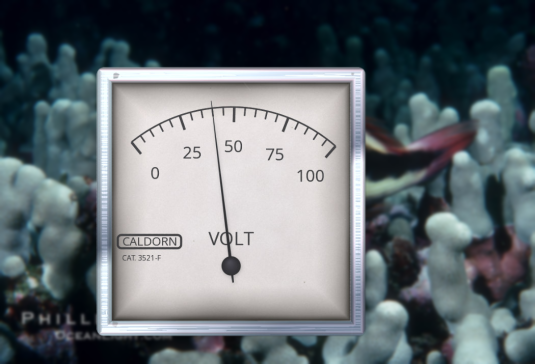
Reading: {"value": 40, "unit": "V"}
